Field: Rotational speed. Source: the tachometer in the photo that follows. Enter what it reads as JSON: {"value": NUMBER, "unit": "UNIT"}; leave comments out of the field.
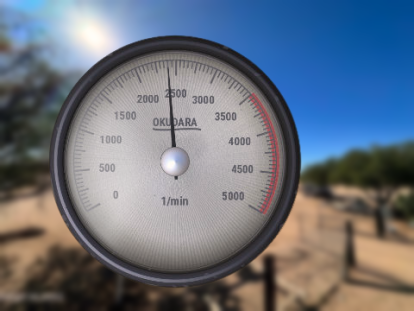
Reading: {"value": 2400, "unit": "rpm"}
